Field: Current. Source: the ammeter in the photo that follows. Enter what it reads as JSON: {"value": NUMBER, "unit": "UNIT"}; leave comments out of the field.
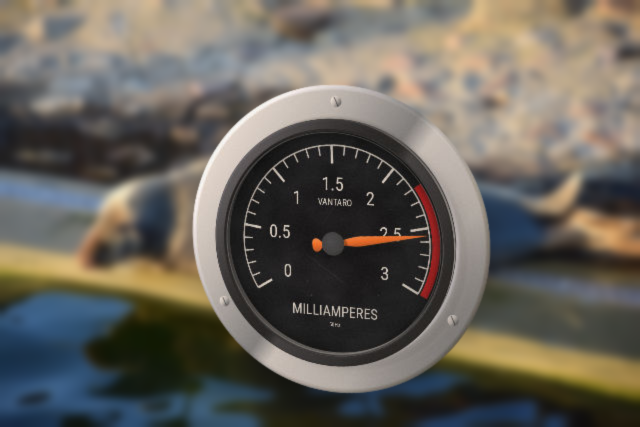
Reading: {"value": 2.55, "unit": "mA"}
